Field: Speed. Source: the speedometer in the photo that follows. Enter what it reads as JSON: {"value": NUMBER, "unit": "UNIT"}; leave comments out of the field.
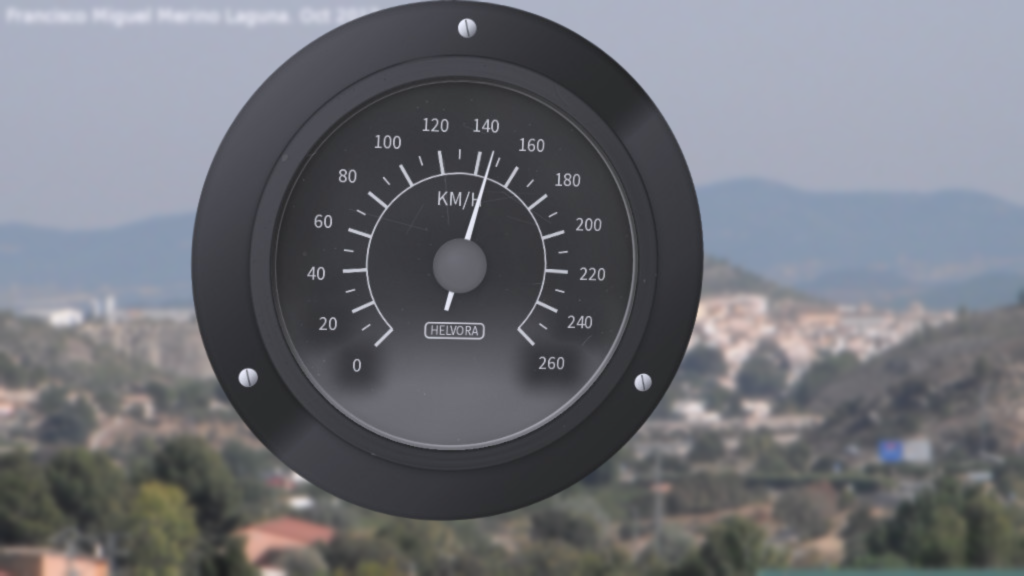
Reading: {"value": 145, "unit": "km/h"}
